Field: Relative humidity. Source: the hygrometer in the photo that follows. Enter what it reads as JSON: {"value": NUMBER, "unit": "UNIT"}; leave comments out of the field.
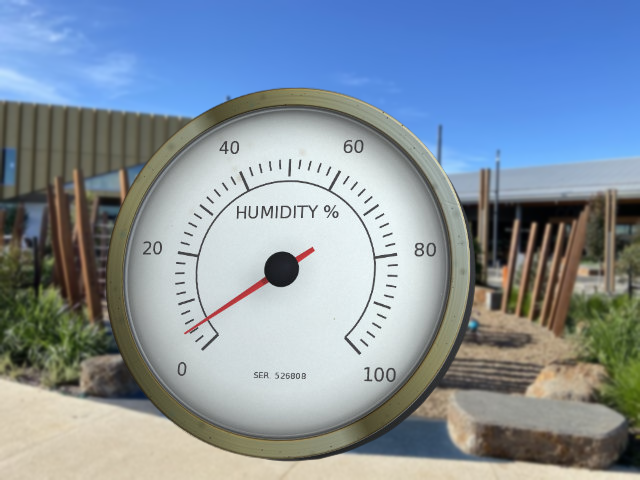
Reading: {"value": 4, "unit": "%"}
